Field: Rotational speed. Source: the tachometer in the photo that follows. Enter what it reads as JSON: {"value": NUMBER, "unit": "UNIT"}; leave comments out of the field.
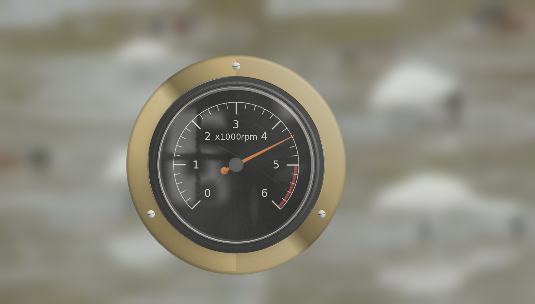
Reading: {"value": 4400, "unit": "rpm"}
